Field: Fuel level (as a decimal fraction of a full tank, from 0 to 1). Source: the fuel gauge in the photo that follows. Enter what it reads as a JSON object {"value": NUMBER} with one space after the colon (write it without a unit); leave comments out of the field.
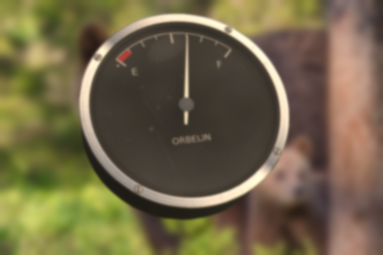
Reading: {"value": 0.625}
